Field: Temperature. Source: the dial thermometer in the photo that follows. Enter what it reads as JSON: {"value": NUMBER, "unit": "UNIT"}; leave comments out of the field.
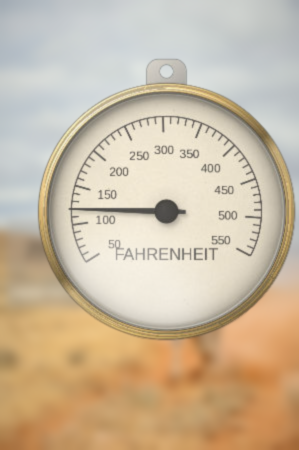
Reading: {"value": 120, "unit": "°F"}
